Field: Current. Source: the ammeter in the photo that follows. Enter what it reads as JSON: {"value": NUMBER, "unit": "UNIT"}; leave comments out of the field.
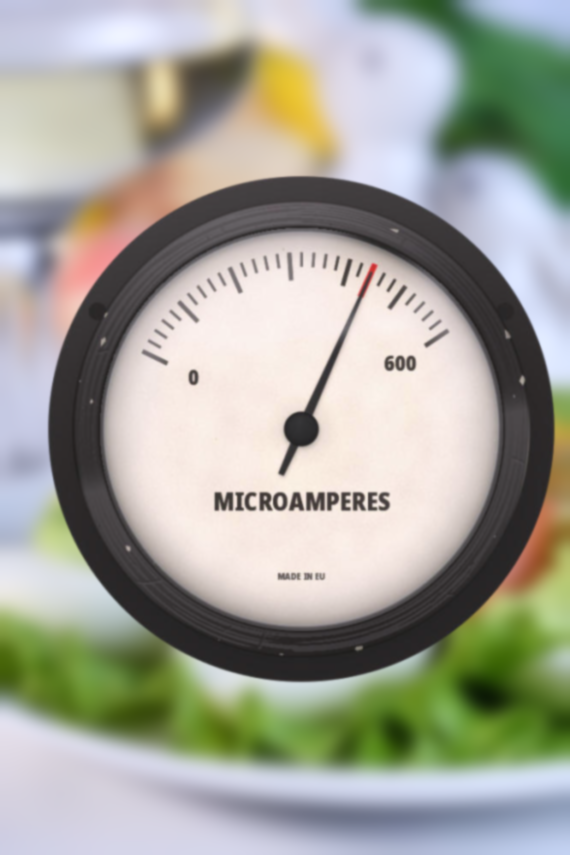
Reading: {"value": 440, "unit": "µA"}
